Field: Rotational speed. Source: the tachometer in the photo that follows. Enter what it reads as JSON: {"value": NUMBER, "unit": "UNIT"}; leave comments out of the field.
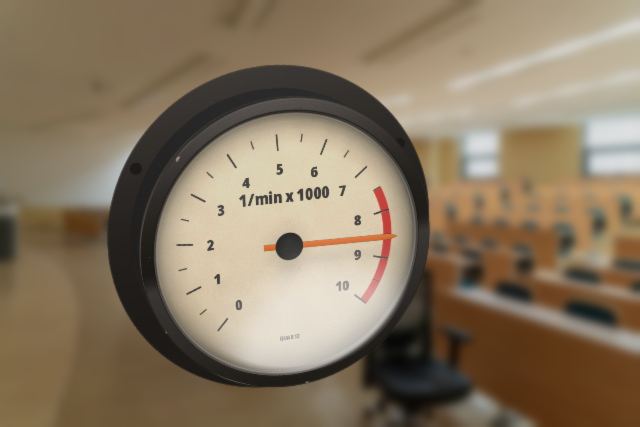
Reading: {"value": 8500, "unit": "rpm"}
